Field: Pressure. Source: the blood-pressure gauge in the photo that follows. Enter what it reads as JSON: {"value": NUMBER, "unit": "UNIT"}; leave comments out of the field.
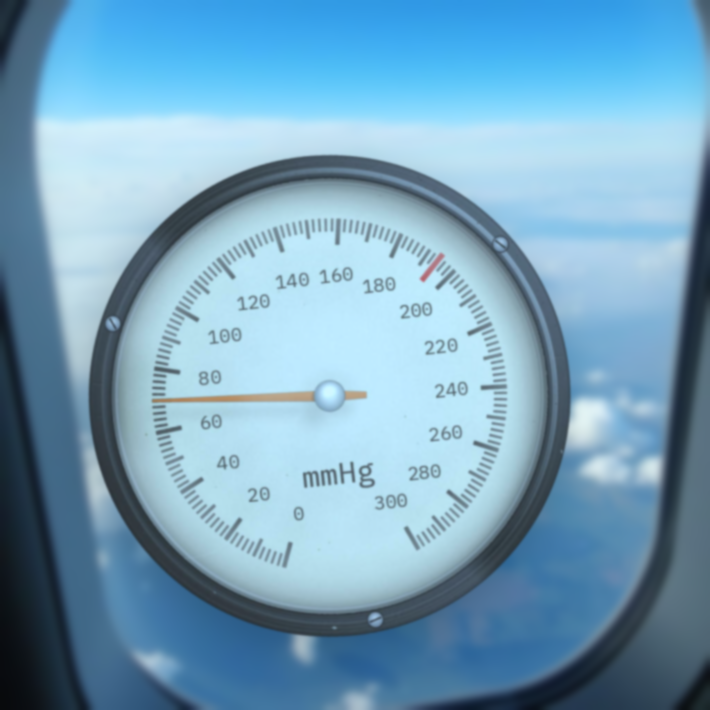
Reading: {"value": 70, "unit": "mmHg"}
